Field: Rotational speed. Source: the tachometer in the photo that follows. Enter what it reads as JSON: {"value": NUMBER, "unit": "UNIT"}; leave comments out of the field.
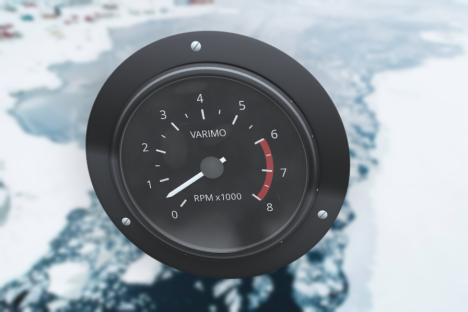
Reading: {"value": 500, "unit": "rpm"}
